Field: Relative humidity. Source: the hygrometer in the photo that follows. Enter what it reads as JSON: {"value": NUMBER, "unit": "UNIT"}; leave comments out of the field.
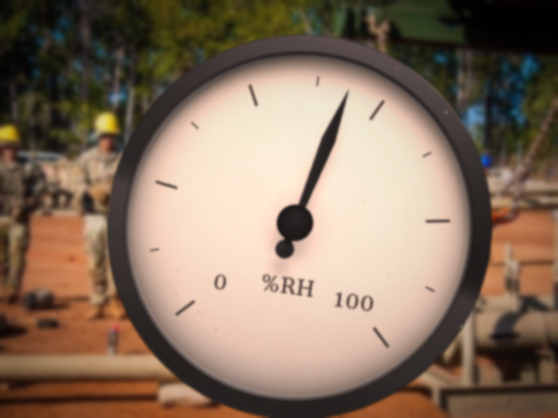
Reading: {"value": 55, "unit": "%"}
